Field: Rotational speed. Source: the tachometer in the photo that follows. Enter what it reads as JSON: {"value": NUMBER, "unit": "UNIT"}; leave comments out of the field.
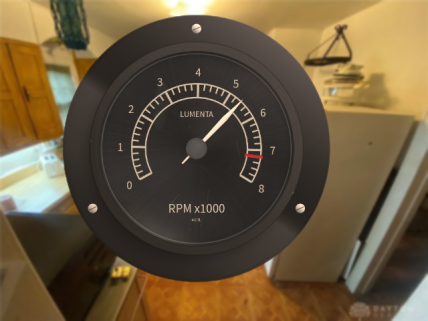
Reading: {"value": 5400, "unit": "rpm"}
